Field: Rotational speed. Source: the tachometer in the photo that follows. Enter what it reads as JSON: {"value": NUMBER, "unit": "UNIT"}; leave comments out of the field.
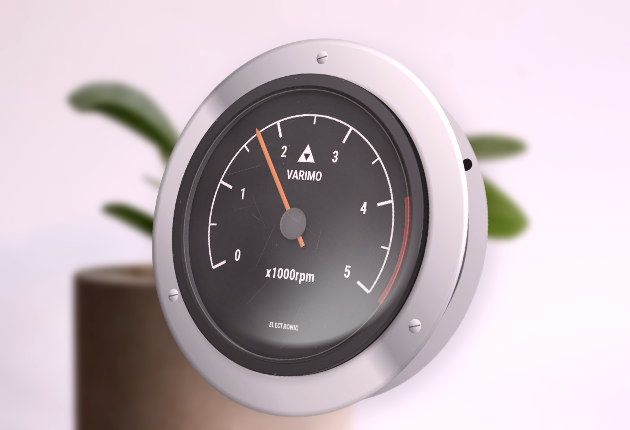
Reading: {"value": 1750, "unit": "rpm"}
